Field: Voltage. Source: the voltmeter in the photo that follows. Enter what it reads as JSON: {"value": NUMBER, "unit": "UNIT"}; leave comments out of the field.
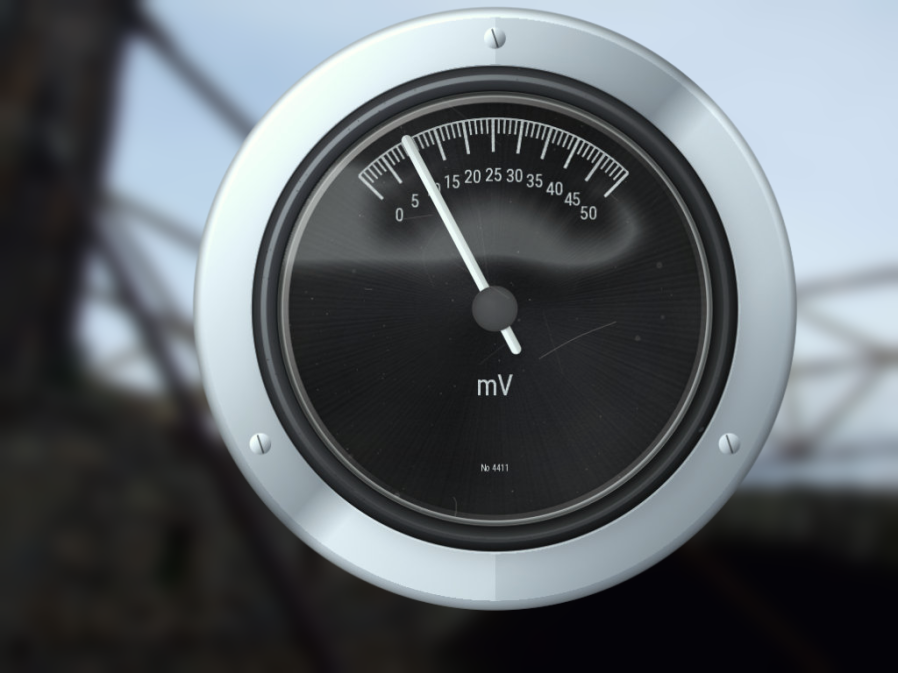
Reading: {"value": 10, "unit": "mV"}
